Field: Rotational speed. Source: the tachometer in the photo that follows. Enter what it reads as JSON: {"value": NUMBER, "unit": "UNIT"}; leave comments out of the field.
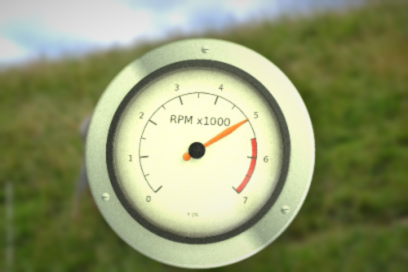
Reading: {"value": 5000, "unit": "rpm"}
